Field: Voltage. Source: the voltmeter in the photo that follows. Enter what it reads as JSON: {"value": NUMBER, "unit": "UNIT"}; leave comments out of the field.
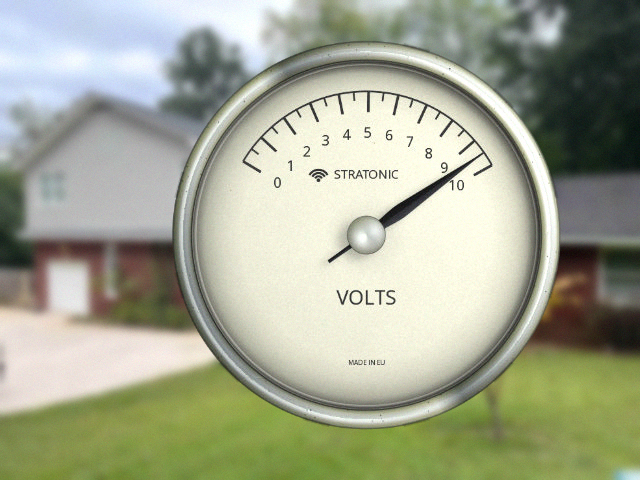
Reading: {"value": 9.5, "unit": "V"}
